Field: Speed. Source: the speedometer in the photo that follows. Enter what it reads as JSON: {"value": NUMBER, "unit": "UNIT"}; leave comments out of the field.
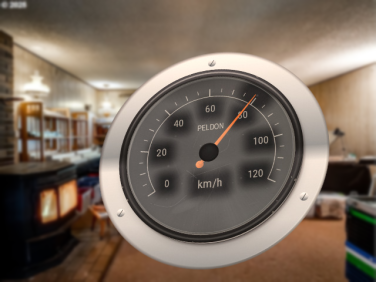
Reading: {"value": 80, "unit": "km/h"}
